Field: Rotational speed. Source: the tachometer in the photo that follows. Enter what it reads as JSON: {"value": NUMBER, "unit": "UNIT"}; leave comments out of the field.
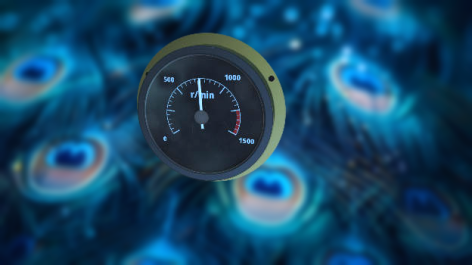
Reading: {"value": 750, "unit": "rpm"}
